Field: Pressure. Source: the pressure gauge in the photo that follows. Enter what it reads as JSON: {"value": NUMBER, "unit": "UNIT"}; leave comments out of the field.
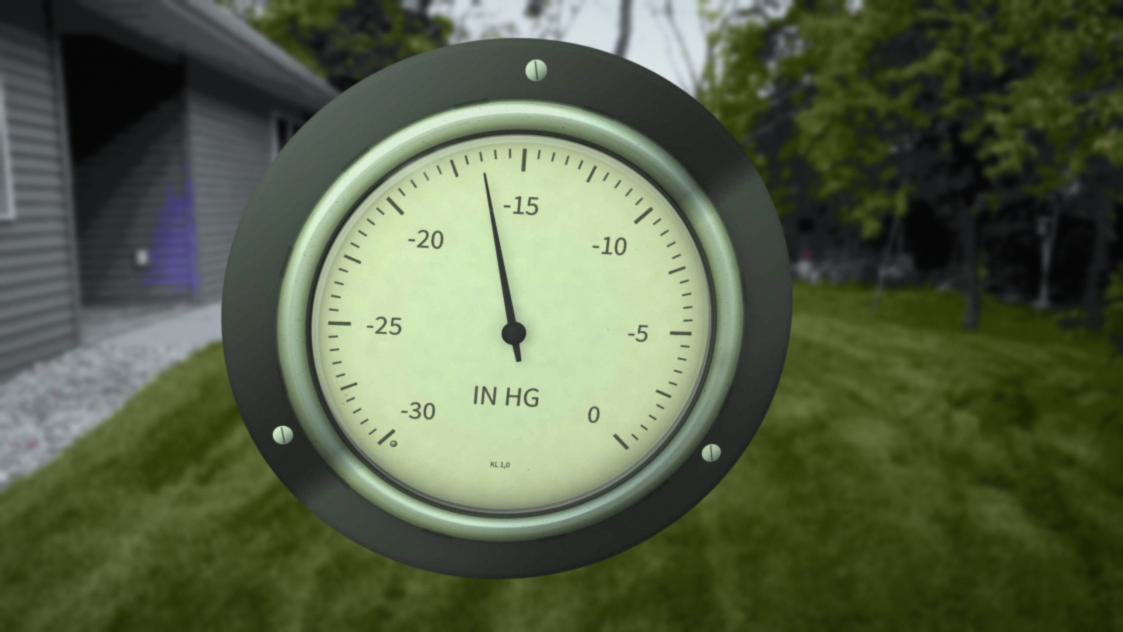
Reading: {"value": -16.5, "unit": "inHg"}
